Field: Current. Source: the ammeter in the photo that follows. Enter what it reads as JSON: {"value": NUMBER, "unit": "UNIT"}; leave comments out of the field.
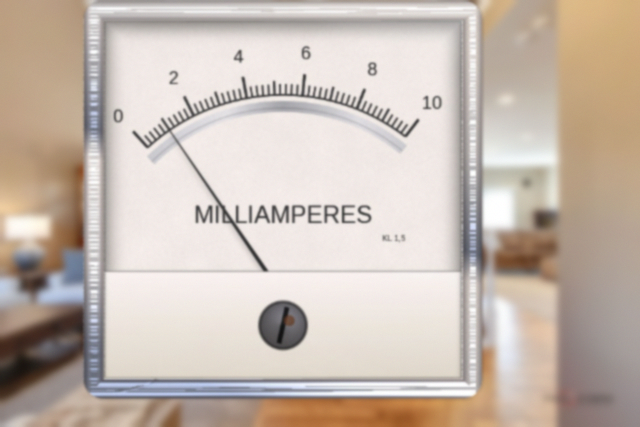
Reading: {"value": 1, "unit": "mA"}
